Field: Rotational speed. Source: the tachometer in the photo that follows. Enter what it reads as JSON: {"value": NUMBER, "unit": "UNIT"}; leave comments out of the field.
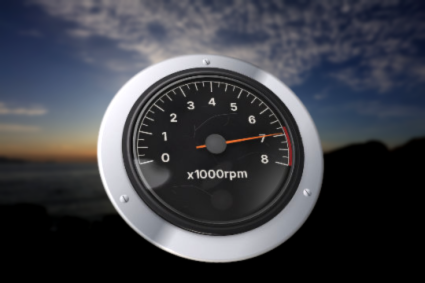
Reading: {"value": 7000, "unit": "rpm"}
